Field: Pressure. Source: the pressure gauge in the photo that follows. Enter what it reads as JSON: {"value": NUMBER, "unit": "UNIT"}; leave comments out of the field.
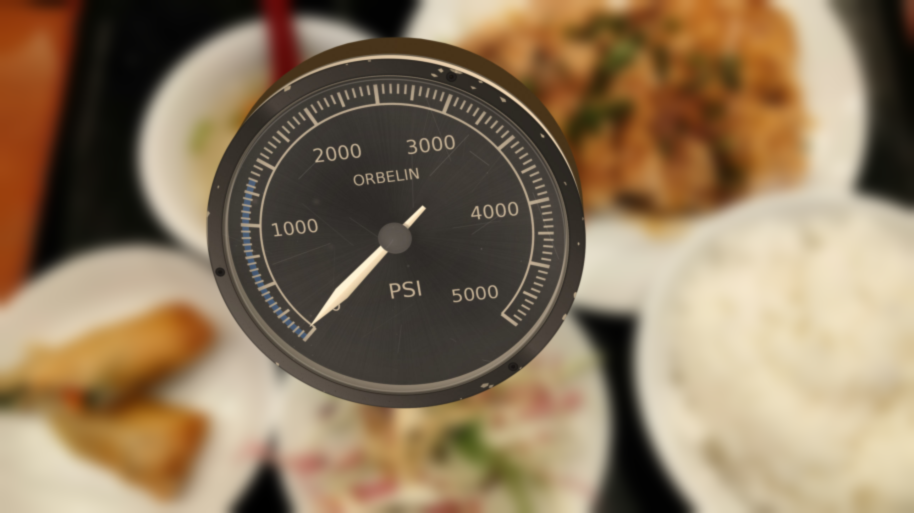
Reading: {"value": 50, "unit": "psi"}
